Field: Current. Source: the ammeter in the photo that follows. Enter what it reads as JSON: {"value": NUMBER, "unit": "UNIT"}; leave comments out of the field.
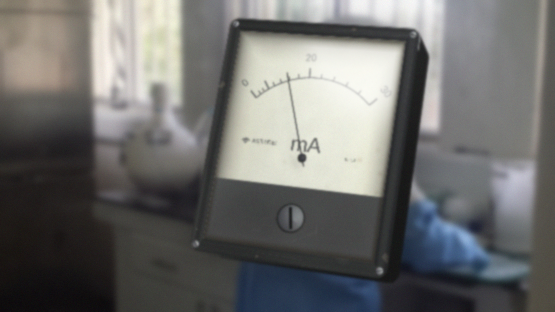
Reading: {"value": 16, "unit": "mA"}
